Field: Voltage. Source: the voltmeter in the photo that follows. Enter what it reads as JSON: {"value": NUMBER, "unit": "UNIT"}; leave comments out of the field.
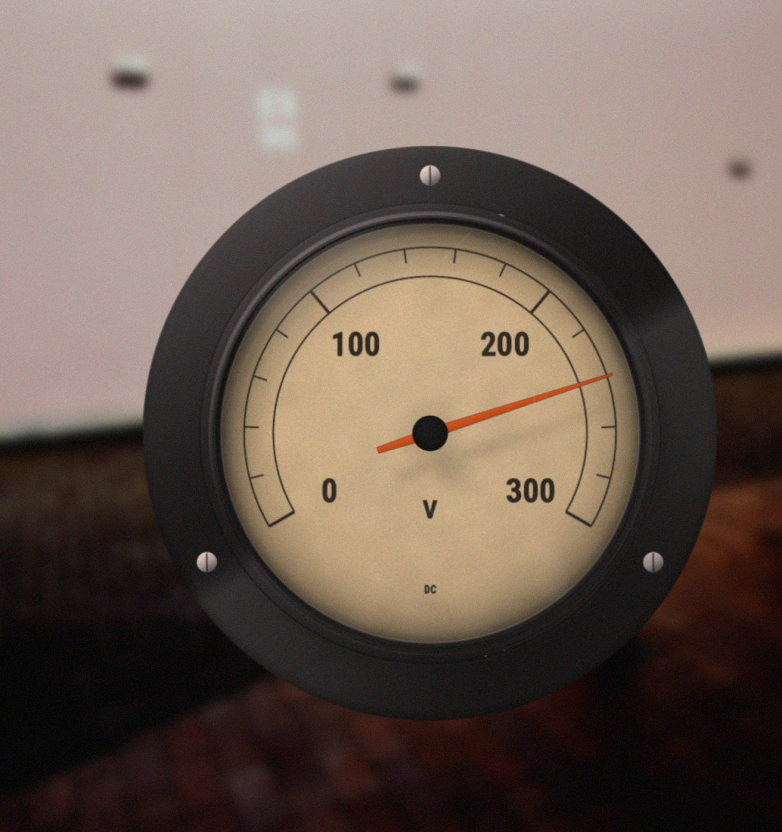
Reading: {"value": 240, "unit": "V"}
